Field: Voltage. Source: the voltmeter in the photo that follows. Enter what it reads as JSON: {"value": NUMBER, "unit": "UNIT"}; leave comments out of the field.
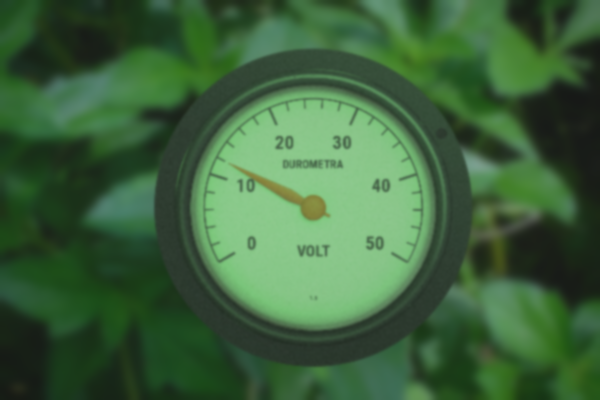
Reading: {"value": 12, "unit": "V"}
